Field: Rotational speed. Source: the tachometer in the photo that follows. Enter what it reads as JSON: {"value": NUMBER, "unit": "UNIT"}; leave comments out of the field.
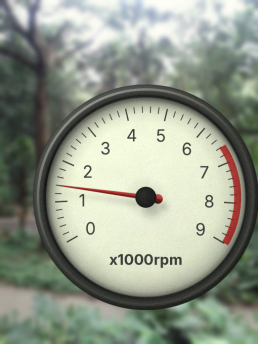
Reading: {"value": 1400, "unit": "rpm"}
